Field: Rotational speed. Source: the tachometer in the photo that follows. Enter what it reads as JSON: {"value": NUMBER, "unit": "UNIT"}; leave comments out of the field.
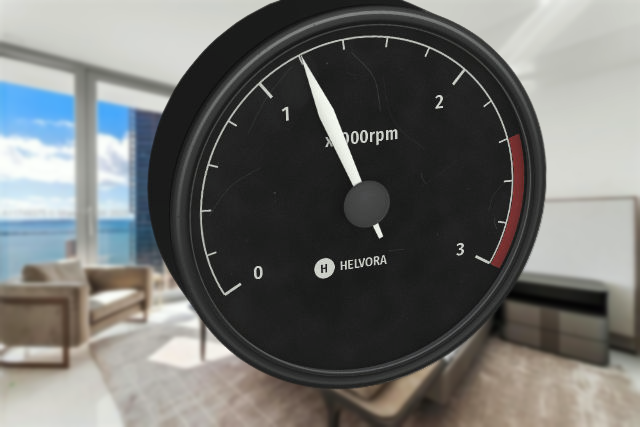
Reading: {"value": 1200, "unit": "rpm"}
